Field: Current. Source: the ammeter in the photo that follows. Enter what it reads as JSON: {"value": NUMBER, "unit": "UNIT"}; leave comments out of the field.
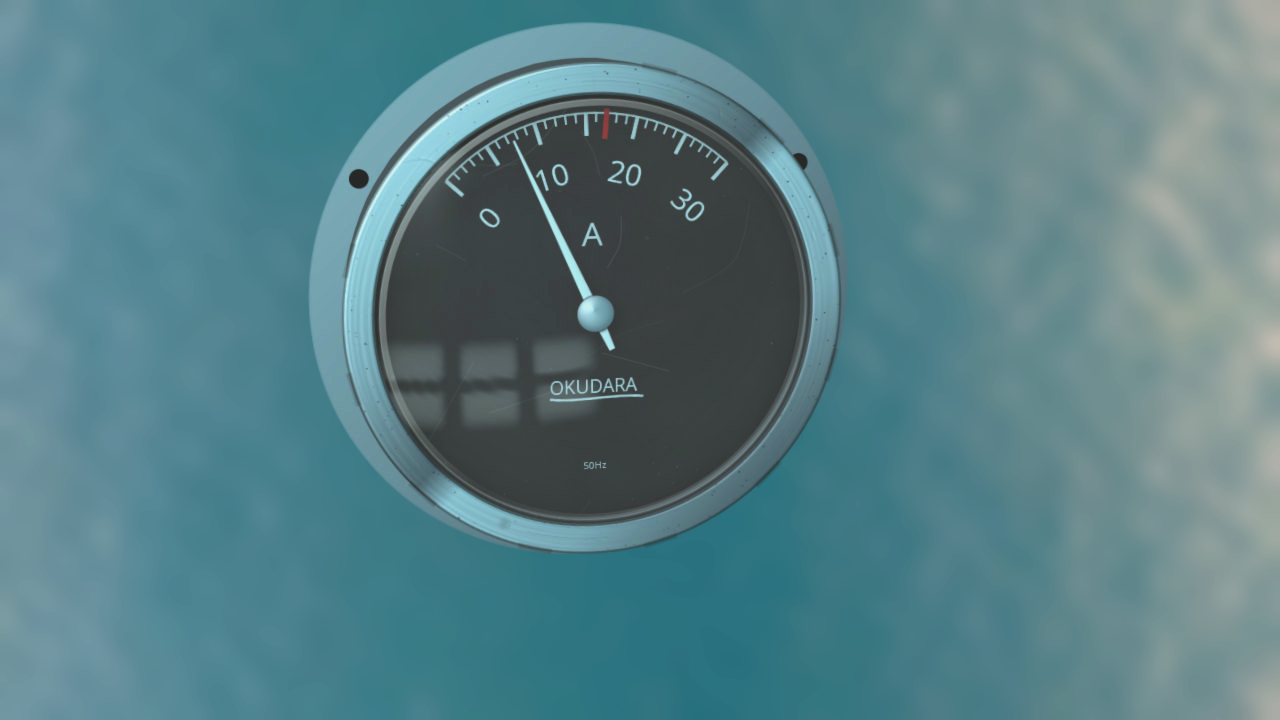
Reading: {"value": 7.5, "unit": "A"}
